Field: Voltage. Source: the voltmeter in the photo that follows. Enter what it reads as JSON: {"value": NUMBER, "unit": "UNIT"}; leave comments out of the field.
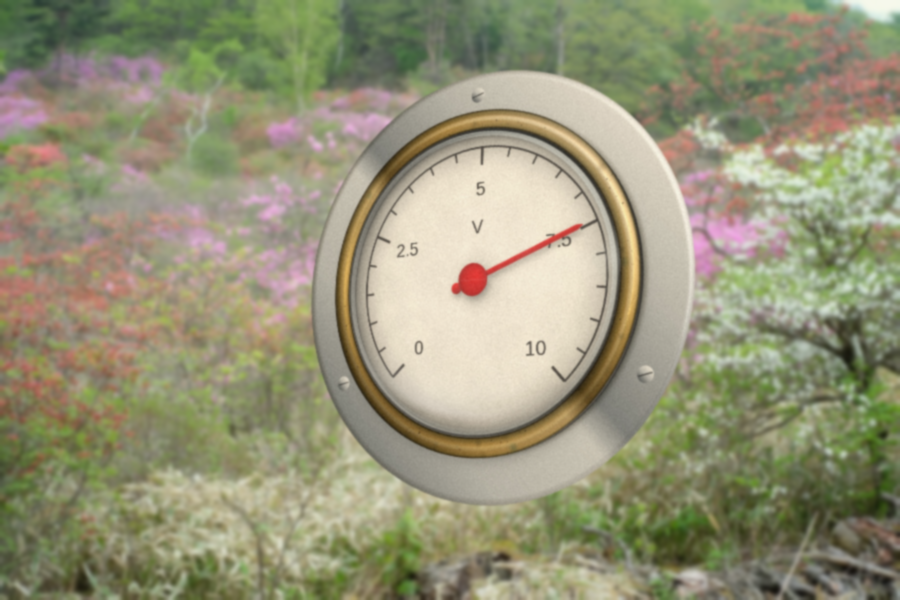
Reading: {"value": 7.5, "unit": "V"}
